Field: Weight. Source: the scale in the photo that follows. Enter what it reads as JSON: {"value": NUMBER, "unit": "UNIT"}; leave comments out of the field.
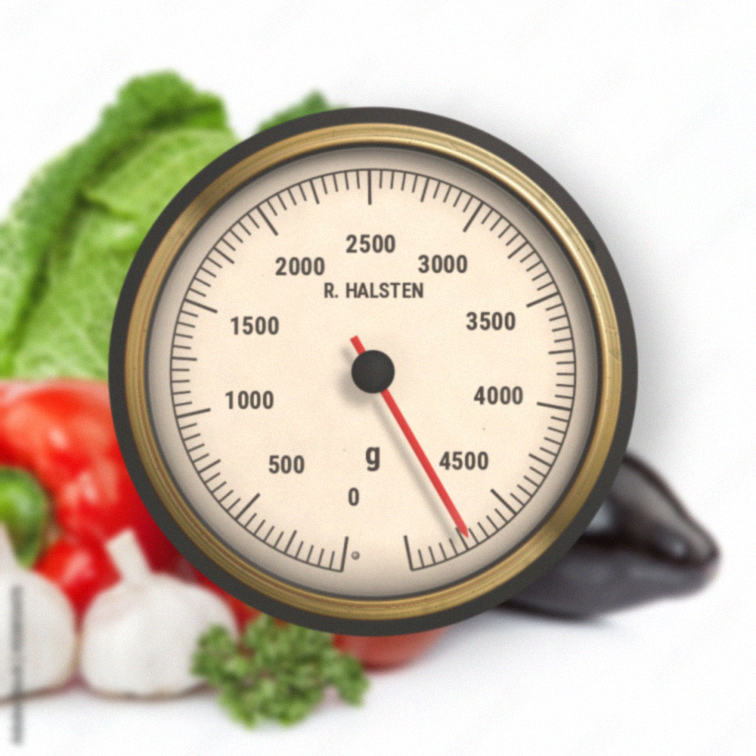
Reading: {"value": 4725, "unit": "g"}
